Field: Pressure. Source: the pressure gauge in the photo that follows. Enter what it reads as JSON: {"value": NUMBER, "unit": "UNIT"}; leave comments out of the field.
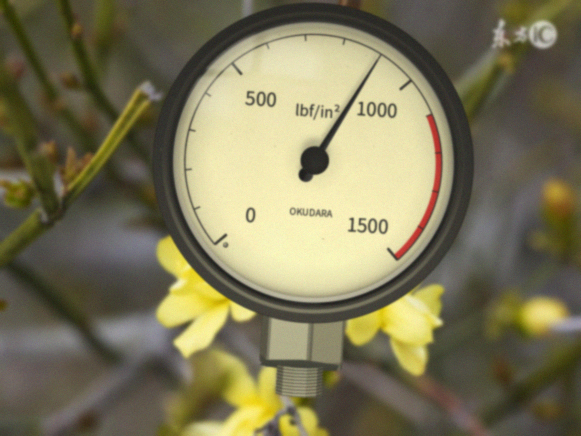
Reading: {"value": 900, "unit": "psi"}
